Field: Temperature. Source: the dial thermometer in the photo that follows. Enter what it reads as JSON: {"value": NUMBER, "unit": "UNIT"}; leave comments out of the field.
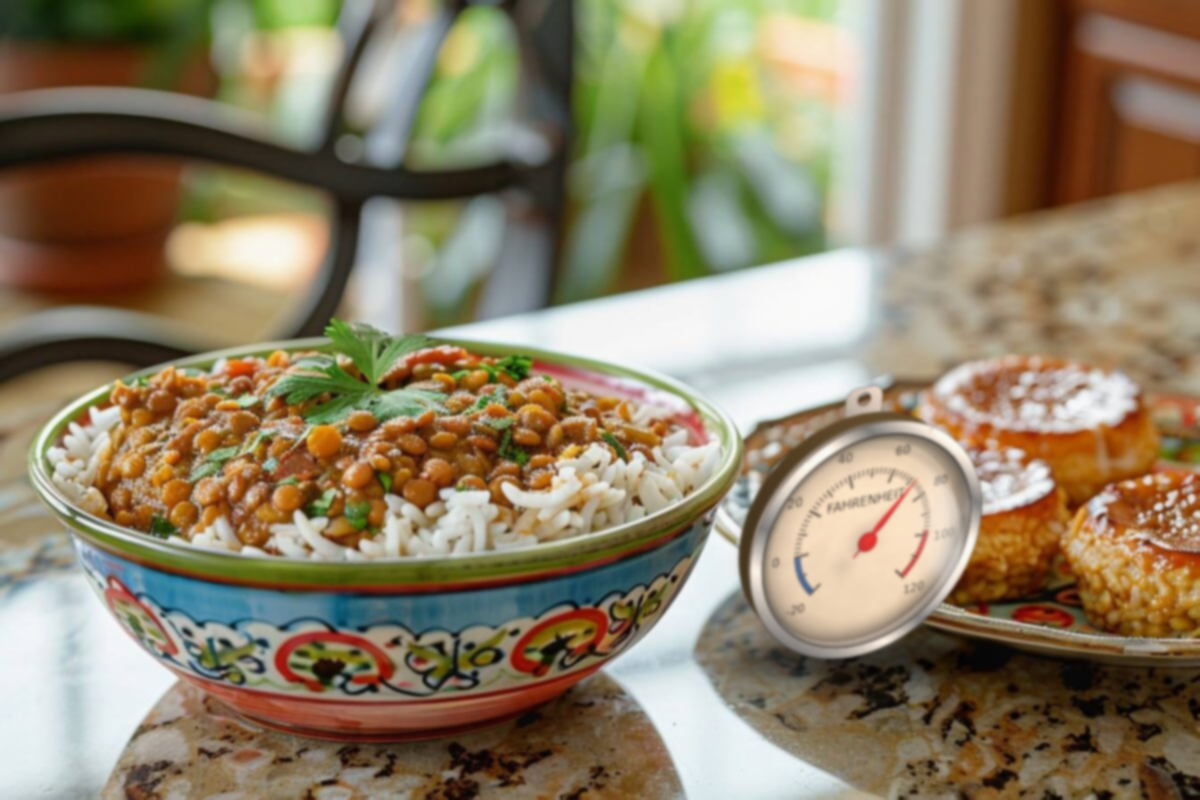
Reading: {"value": 70, "unit": "°F"}
